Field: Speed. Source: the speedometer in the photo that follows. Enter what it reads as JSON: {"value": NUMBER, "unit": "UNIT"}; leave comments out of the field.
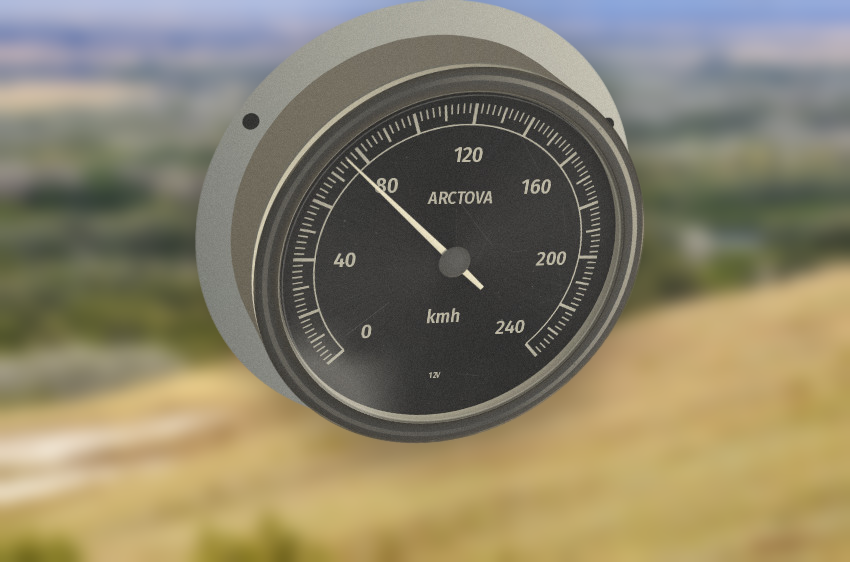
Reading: {"value": 76, "unit": "km/h"}
